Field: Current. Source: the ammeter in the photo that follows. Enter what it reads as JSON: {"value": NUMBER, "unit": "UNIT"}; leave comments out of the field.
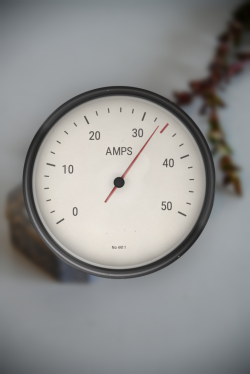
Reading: {"value": 33, "unit": "A"}
